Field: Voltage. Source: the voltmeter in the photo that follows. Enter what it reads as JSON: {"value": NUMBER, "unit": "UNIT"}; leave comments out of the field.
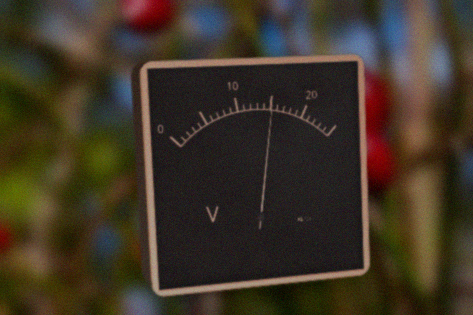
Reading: {"value": 15, "unit": "V"}
